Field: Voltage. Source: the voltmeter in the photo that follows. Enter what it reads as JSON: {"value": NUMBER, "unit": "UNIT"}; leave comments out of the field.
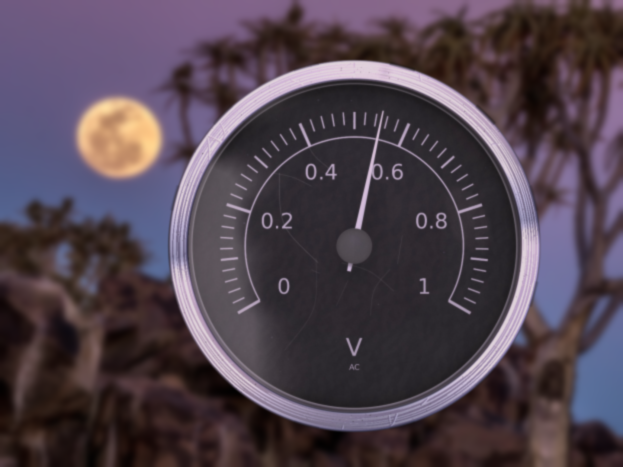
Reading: {"value": 0.55, "unit": "V"}
